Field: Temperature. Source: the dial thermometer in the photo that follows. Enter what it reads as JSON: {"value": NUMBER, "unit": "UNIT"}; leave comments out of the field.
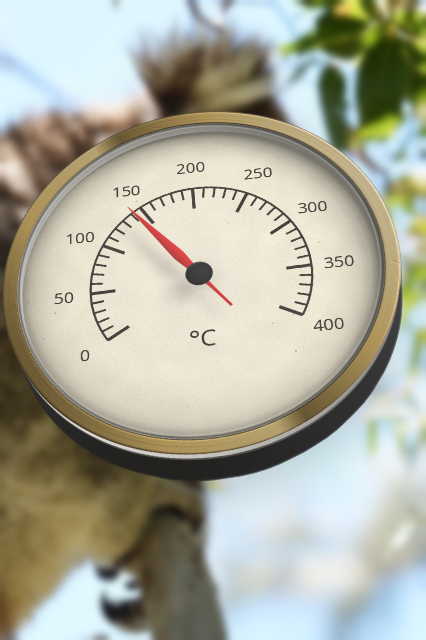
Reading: {"value": 140, "unit": "°C"}
